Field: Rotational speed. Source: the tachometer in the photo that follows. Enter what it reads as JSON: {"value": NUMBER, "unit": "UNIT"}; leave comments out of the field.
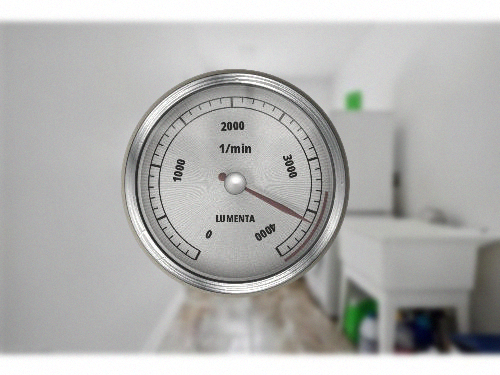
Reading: {"value": 3600, "unit": "rpm"}
